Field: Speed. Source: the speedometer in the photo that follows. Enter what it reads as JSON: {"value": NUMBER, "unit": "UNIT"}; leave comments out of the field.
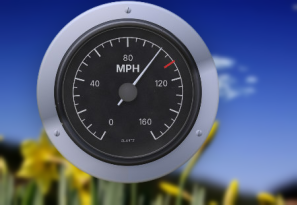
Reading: {"value": 100, "unit": "mph"}
